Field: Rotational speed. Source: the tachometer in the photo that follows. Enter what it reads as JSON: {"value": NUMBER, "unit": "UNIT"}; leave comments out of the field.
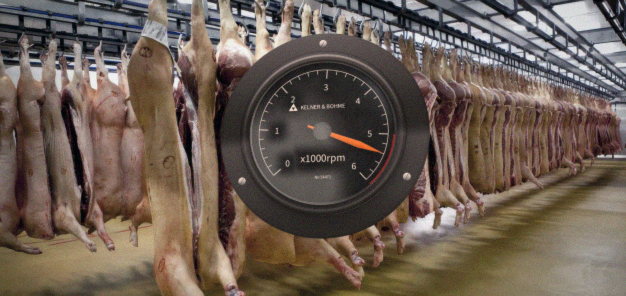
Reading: {"value": 5400, "unit": "rpm"}
